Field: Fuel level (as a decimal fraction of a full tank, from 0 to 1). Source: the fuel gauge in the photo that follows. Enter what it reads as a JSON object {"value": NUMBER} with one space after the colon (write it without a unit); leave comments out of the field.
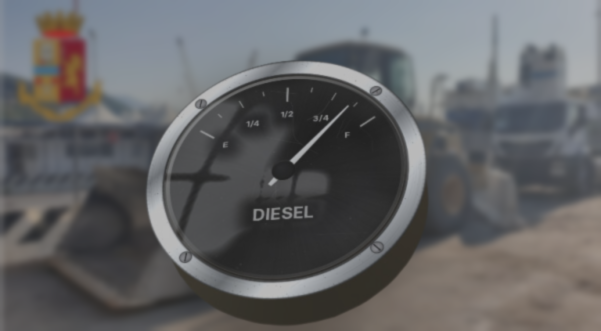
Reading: {"value": 0.875}
